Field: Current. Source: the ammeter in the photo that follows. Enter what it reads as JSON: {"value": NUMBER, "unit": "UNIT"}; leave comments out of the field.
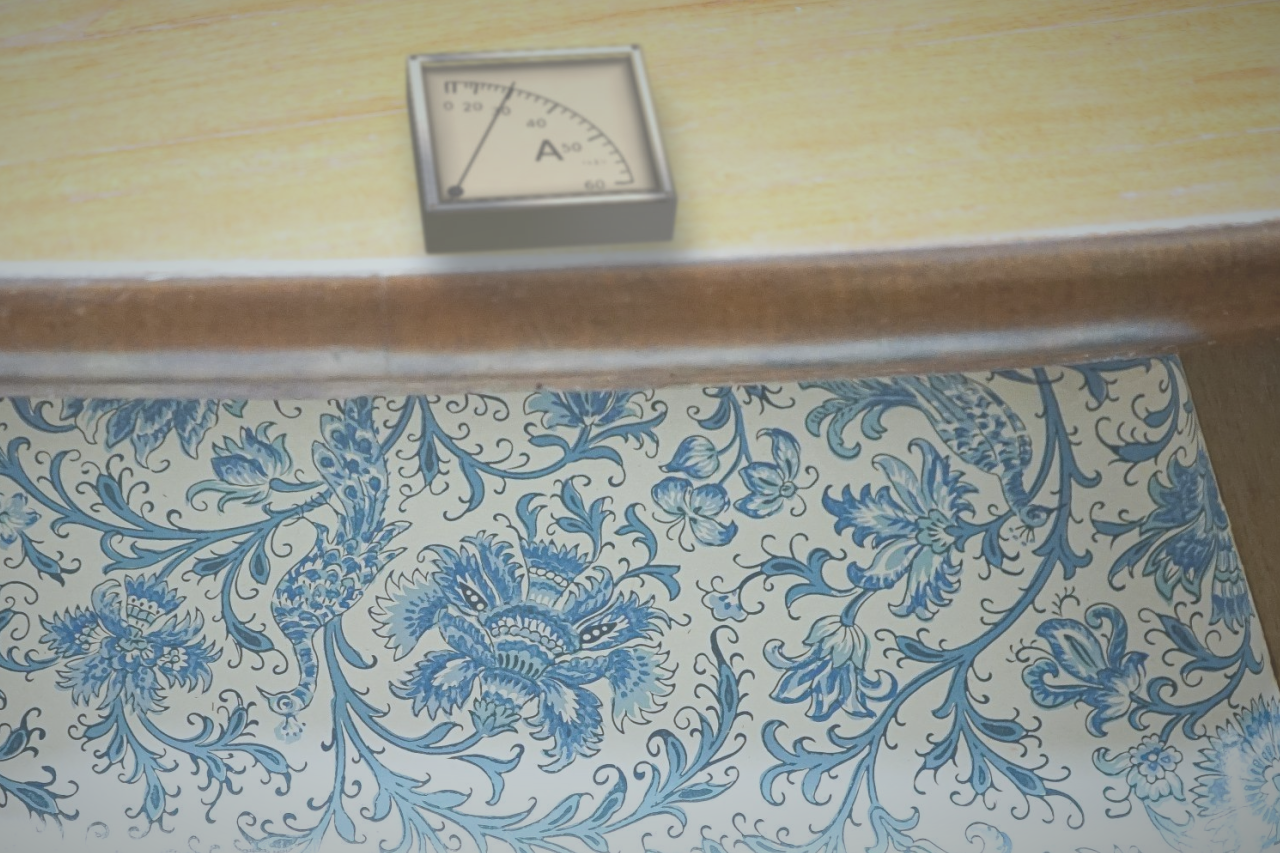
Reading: {"value": 30, "unit": "A"}
